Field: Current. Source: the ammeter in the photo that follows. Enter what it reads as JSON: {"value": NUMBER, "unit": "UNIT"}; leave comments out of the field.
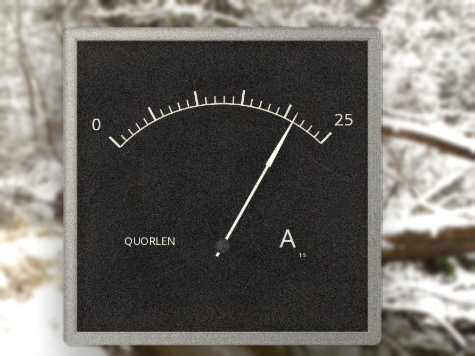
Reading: {"value": 21, "unit": "A"}
